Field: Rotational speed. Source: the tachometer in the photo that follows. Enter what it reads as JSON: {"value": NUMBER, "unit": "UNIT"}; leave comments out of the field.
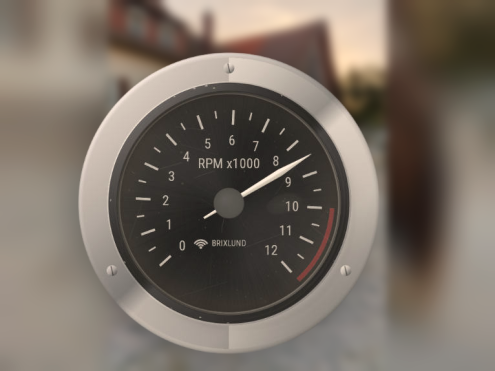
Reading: {"value": 8500, "unit": "rpm"}
